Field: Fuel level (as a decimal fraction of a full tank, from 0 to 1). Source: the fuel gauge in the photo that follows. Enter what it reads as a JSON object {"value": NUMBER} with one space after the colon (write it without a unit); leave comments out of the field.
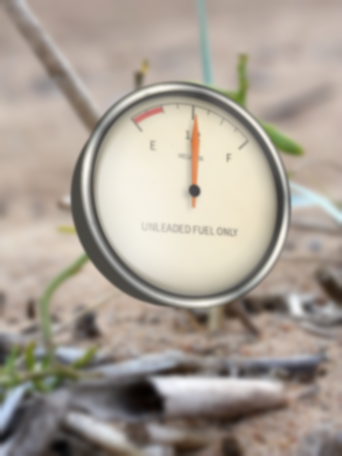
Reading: {"value": 0.5}
